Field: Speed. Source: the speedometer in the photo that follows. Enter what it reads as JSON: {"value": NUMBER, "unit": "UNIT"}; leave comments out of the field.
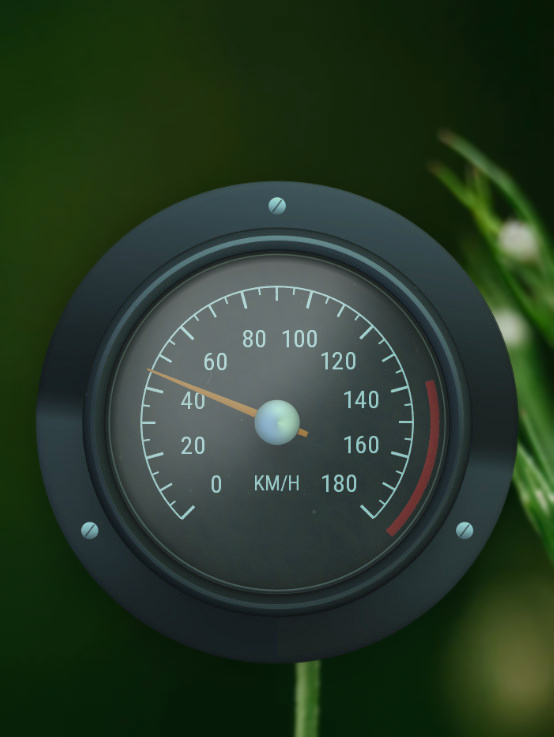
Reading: {"value": 45, "unit": "km/h"}
